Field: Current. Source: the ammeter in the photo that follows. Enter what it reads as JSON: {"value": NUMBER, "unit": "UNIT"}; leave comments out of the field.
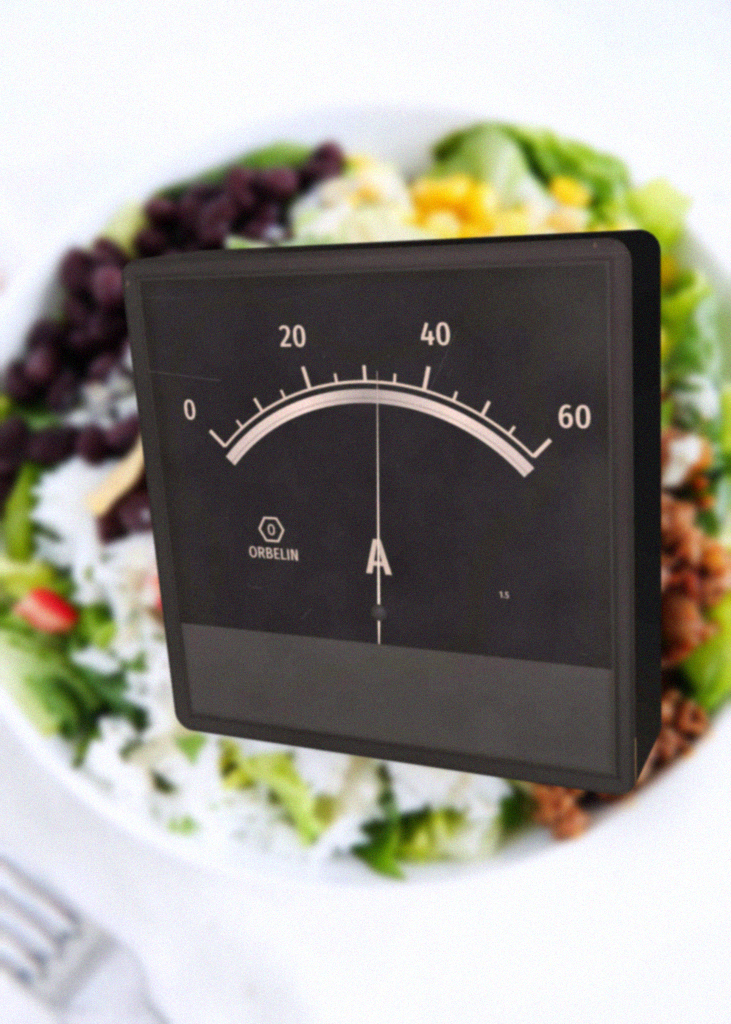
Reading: {"value": 32.5, "unit": "A"}
